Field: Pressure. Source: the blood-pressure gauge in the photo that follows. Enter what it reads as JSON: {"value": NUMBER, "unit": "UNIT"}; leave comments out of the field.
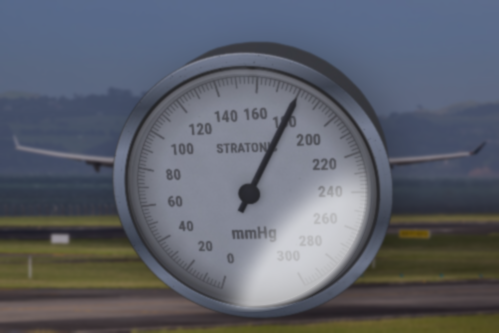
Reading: {"value": 180, "unit": "mmHg"}
